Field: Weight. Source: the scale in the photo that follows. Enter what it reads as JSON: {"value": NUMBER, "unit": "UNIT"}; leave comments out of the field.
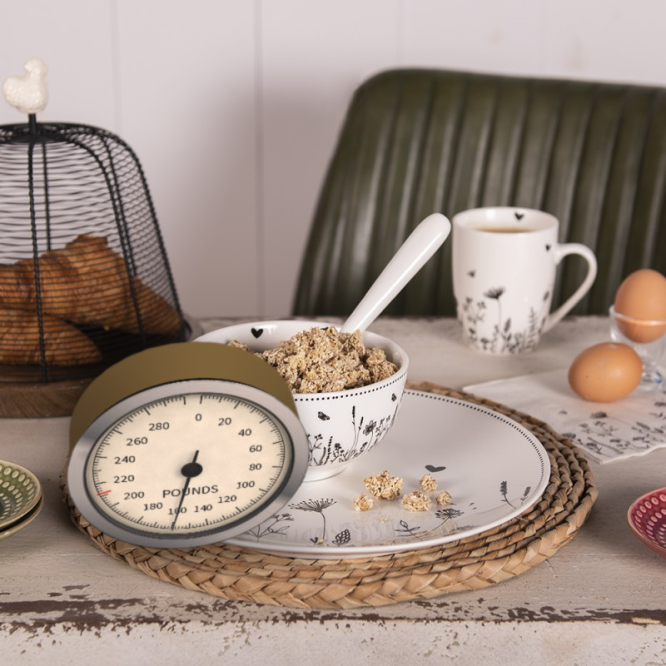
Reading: {"value": 160, "unit": "lb"}
